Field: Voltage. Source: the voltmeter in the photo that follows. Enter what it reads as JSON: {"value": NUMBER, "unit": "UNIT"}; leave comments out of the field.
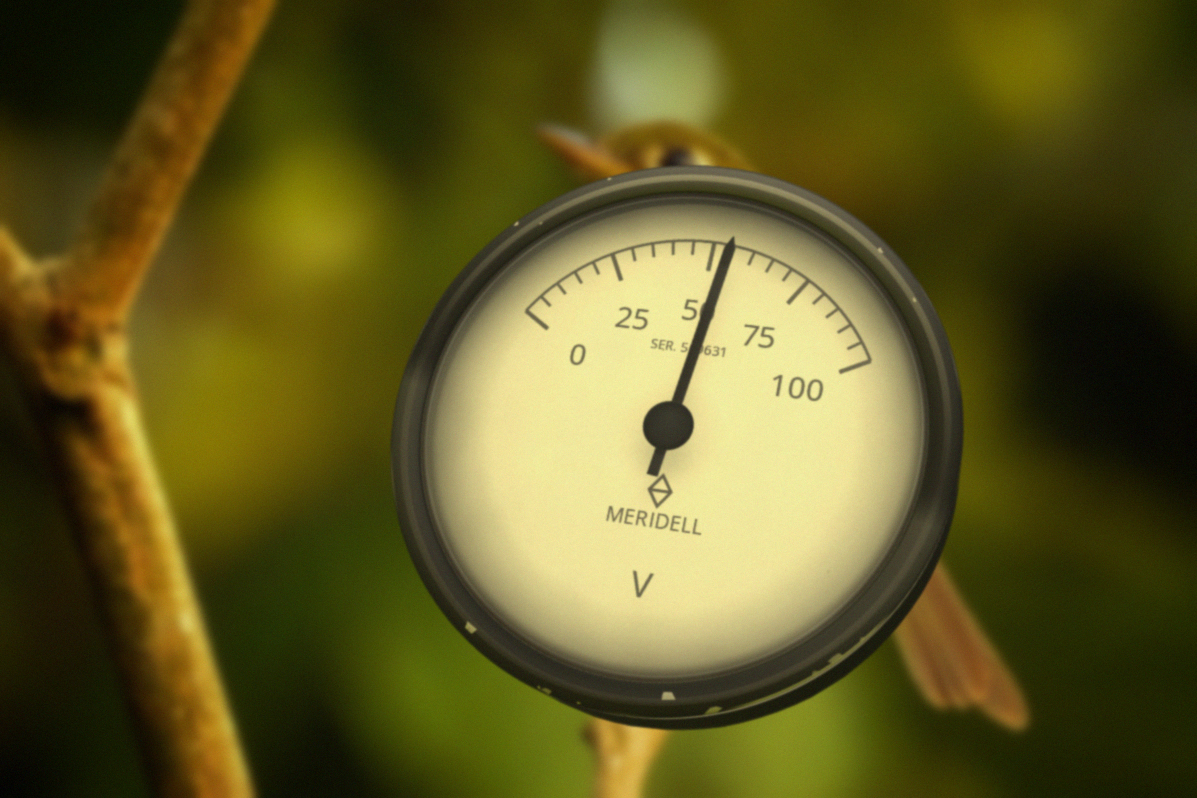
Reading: {"value": 55, "unit": "V"}
